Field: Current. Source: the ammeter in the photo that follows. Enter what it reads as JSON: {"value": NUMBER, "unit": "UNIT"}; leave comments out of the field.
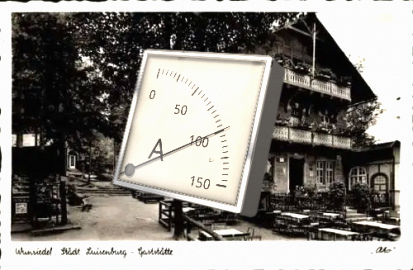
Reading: {"value": 100, "unit": "A"}
